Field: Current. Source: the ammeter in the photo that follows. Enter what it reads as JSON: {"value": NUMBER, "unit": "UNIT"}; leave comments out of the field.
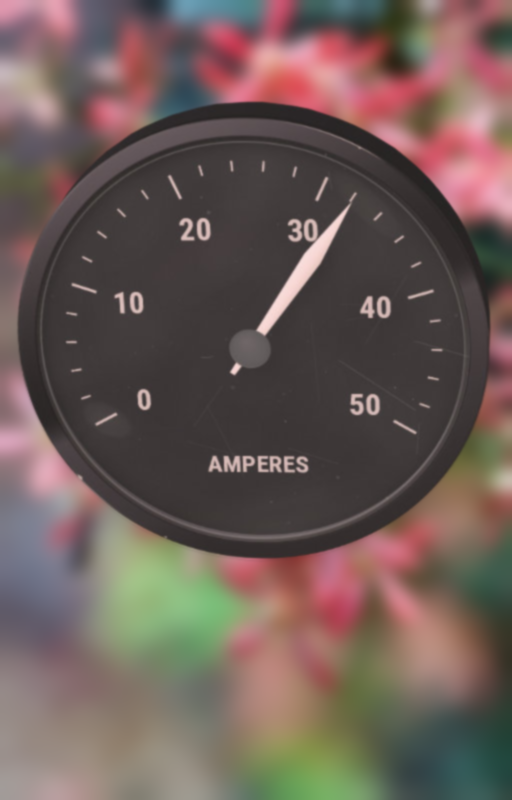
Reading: {"value": 32, "unit": "A"}
